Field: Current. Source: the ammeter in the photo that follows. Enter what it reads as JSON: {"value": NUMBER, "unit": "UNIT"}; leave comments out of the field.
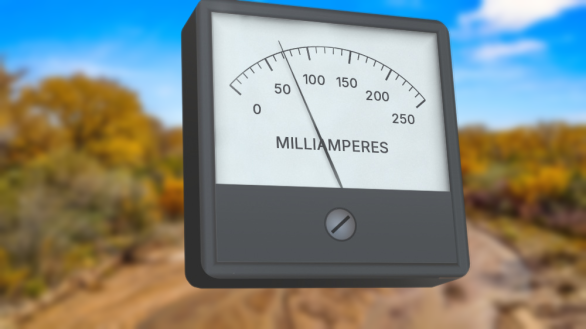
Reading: {"value": 70, "unit": "mA"}
